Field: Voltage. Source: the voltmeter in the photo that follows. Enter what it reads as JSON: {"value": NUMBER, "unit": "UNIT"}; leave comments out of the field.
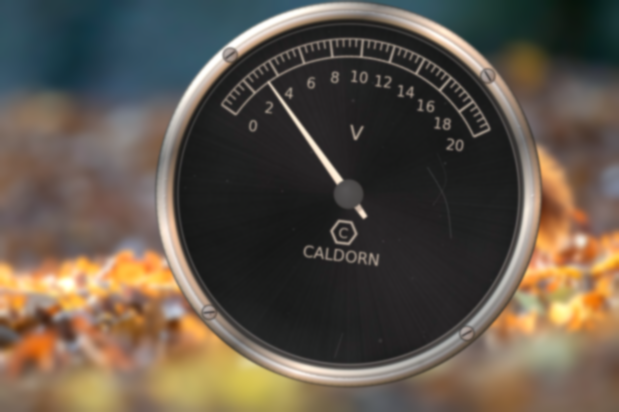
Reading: {"value": 3.2, "unit": "V"}
